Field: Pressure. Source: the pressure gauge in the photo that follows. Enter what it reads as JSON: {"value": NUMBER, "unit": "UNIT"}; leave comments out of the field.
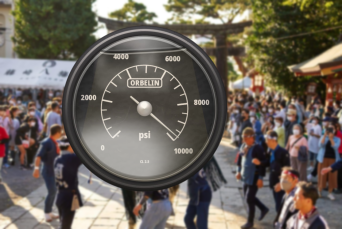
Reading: {"value": 9750, "unit": "psi"}
